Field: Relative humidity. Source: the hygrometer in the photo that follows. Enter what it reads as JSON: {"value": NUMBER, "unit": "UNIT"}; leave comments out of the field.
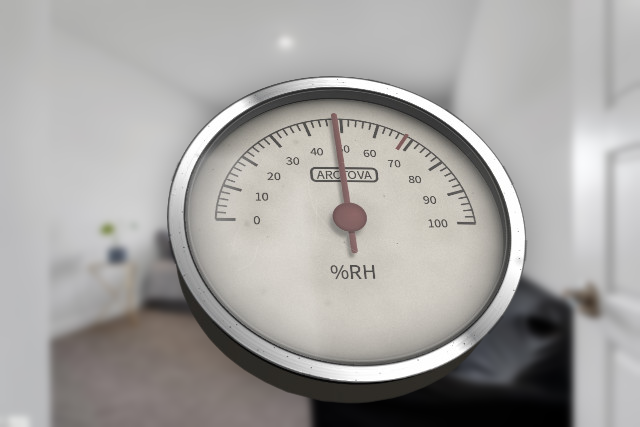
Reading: {"value": 48, "unit": "%"}
